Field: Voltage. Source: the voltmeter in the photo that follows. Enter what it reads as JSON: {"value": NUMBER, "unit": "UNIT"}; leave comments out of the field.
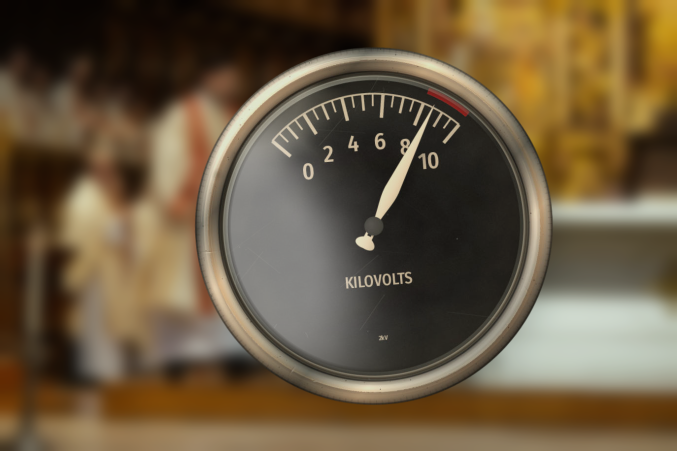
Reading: {"value": 8.5, "unit": "kV"}
